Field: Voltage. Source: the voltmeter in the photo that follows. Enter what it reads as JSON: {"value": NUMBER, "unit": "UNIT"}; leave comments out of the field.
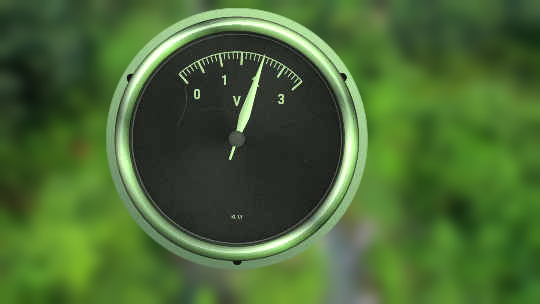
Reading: {"value": 2, "unit": "V"}
